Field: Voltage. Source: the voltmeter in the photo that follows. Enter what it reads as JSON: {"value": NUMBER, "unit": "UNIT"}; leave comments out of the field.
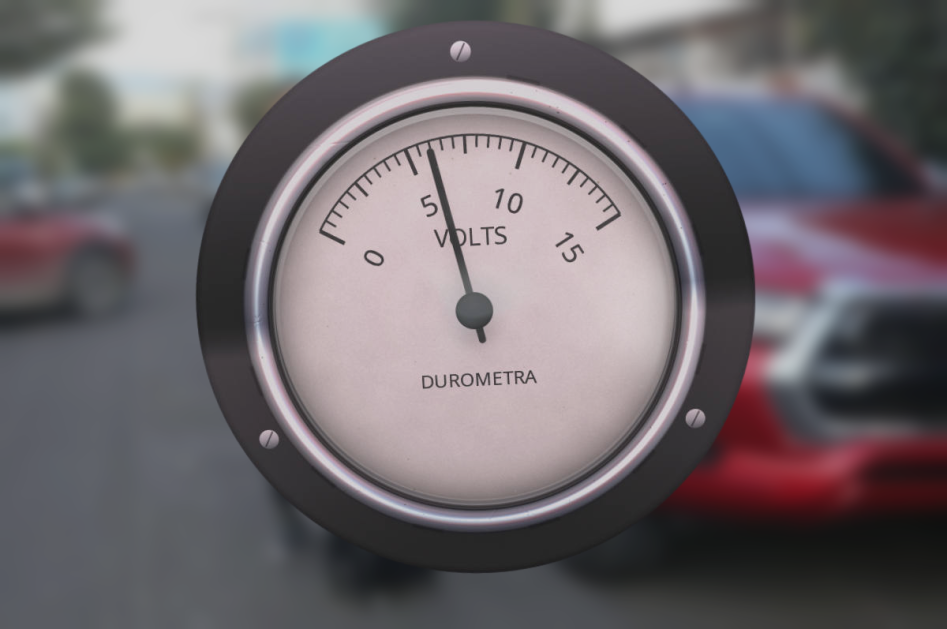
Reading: {"value": 6, "unit": "V"}
